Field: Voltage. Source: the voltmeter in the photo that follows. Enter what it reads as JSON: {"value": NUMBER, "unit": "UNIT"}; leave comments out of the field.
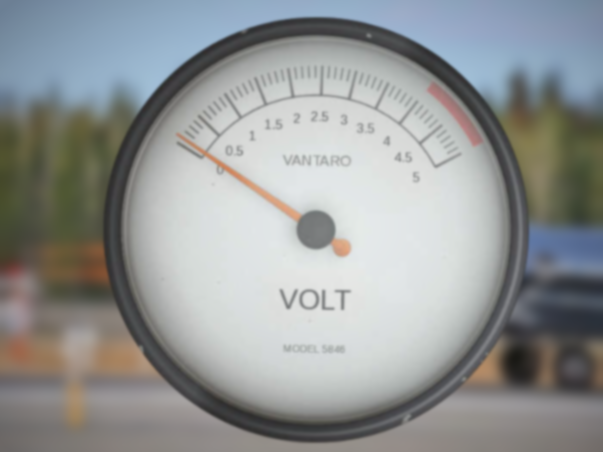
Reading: {"value": 0.1, "unit": "V"}
